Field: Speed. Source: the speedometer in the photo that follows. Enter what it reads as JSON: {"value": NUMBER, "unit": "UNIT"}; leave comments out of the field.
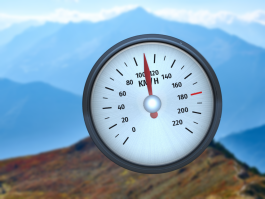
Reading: {"value": 110, "unit": "km/h"}
